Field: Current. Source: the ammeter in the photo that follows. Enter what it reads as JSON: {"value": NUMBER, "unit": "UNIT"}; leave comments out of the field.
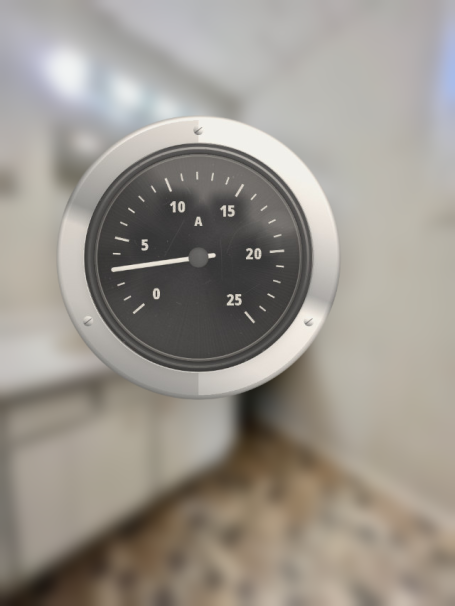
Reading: {"value": 3, "unit": "A"}
